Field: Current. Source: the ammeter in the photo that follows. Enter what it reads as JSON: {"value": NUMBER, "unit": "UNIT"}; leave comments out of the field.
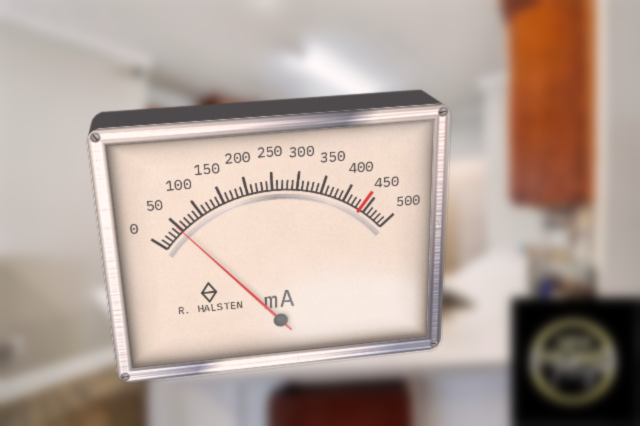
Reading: {"value": 50, "unit": "mA"}
